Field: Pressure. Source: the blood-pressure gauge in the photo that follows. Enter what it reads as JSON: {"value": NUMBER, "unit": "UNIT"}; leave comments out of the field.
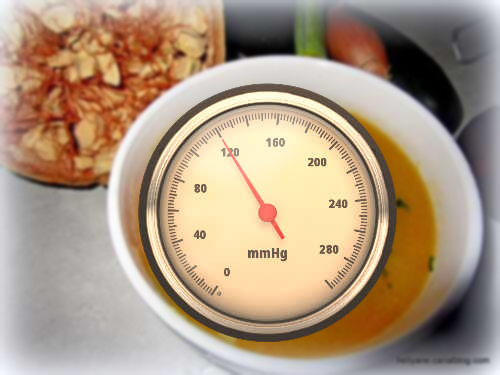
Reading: {"value": 120, "unit": "mmHg"}
